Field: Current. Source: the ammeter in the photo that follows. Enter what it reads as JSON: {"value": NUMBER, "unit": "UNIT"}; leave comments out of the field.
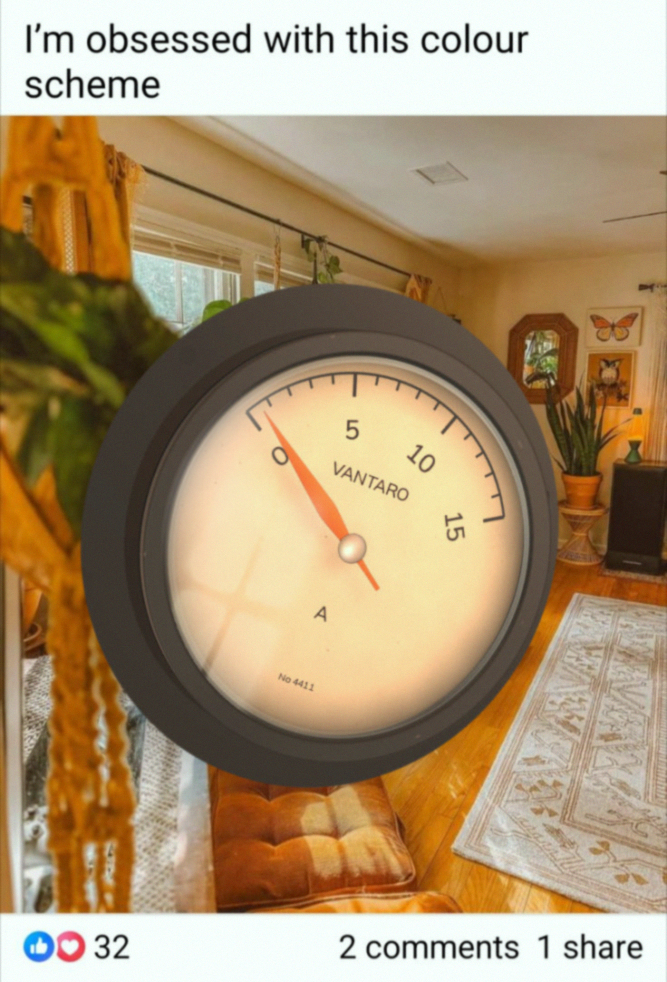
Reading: {"value": 0.5, "unit": "A"}
